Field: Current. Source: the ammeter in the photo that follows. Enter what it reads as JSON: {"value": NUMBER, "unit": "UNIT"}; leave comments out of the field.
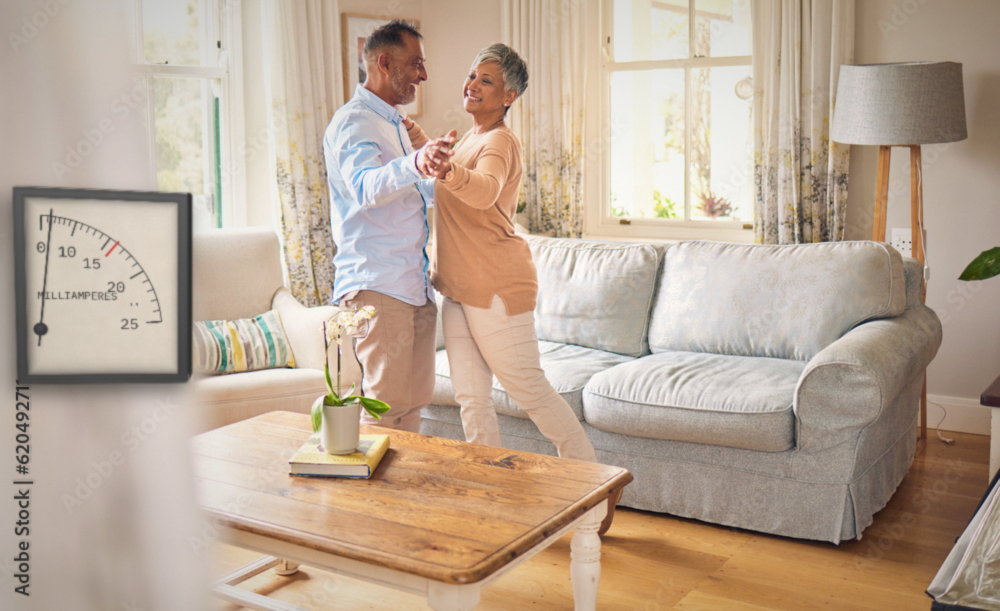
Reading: {"value": 5, "unit": "mA"}
